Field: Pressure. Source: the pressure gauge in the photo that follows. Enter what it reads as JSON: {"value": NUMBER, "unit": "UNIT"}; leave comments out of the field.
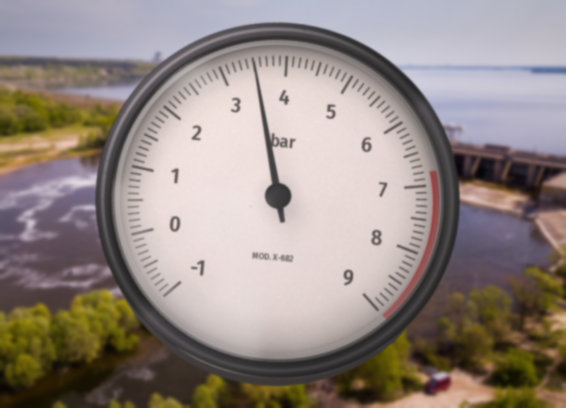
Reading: {"value": 3.5, "unit": "bar"}
